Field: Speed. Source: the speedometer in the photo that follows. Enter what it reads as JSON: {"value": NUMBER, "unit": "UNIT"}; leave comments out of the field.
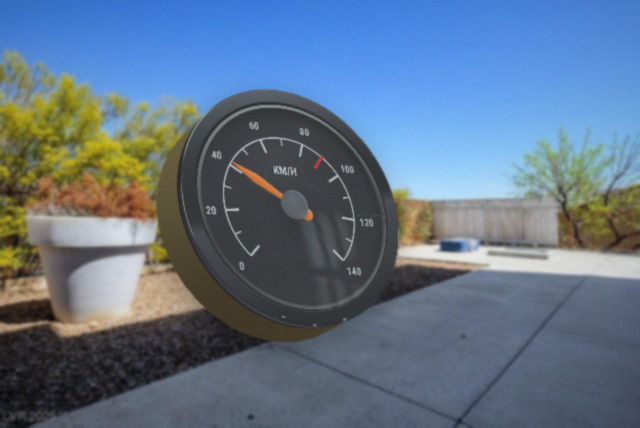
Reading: {"value": 40, "unit": "km/h"}
